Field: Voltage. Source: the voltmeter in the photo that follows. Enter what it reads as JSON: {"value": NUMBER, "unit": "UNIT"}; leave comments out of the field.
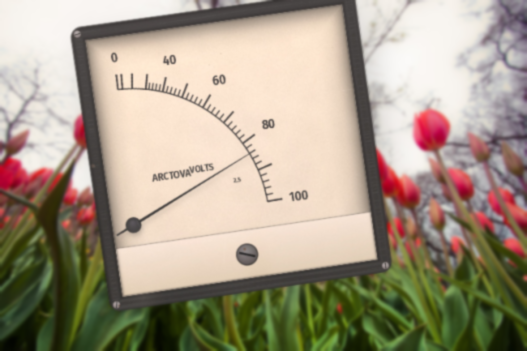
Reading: {"value": 84, "unit": "V"}
